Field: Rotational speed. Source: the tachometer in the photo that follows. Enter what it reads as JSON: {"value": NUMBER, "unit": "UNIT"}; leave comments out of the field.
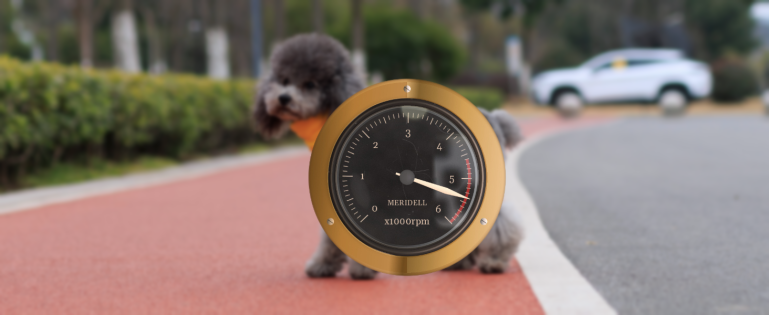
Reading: {"value": 5400, "unit": "rpm"}
